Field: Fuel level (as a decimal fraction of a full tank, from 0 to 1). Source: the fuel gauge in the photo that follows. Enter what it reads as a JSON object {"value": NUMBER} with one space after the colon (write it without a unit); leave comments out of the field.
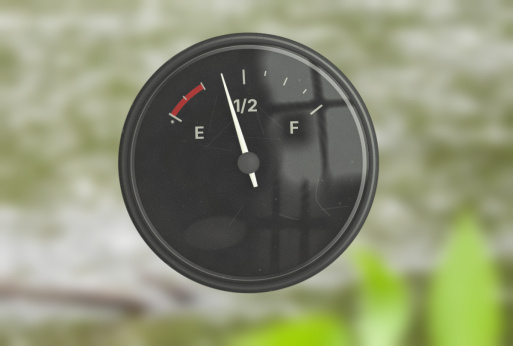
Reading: {"value": 0.375}
